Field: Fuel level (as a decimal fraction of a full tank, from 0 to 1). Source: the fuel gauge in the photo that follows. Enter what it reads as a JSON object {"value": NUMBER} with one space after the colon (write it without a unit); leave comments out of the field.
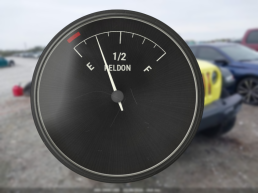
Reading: {"value": 0.25}
